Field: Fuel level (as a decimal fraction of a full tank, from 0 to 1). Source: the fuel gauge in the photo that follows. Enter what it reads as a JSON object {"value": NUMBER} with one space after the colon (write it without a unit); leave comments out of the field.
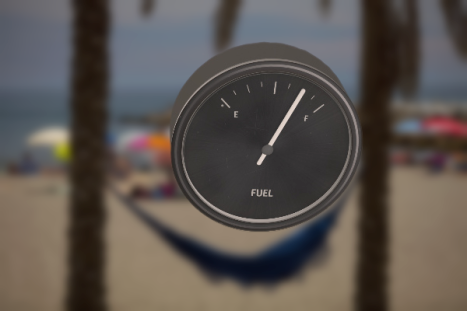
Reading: {"value": 0.75}
